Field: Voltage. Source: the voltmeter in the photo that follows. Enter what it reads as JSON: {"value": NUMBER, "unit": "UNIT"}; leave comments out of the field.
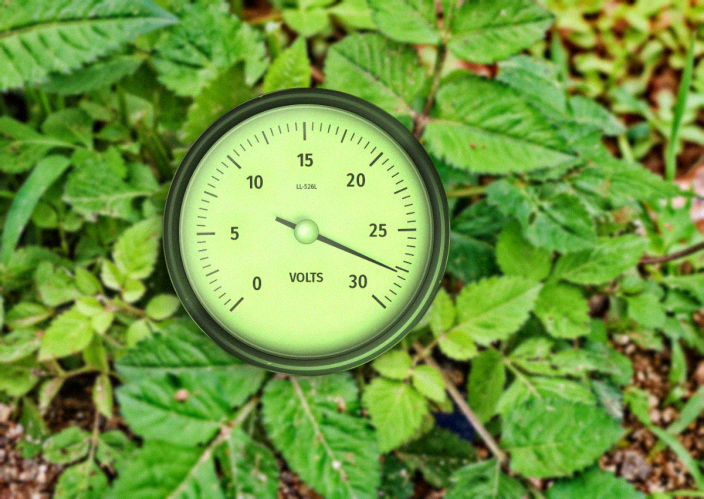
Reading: {"value": 27.75, "unit": "V"}
